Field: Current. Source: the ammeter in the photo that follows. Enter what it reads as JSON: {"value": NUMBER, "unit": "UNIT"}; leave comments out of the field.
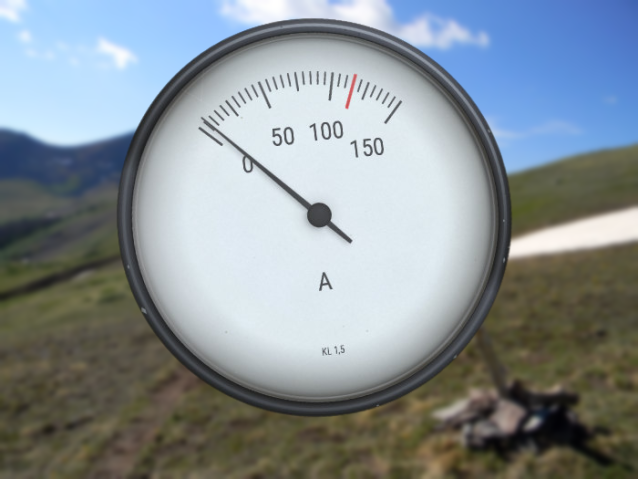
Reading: {"value": 5, "unit": "A"}
